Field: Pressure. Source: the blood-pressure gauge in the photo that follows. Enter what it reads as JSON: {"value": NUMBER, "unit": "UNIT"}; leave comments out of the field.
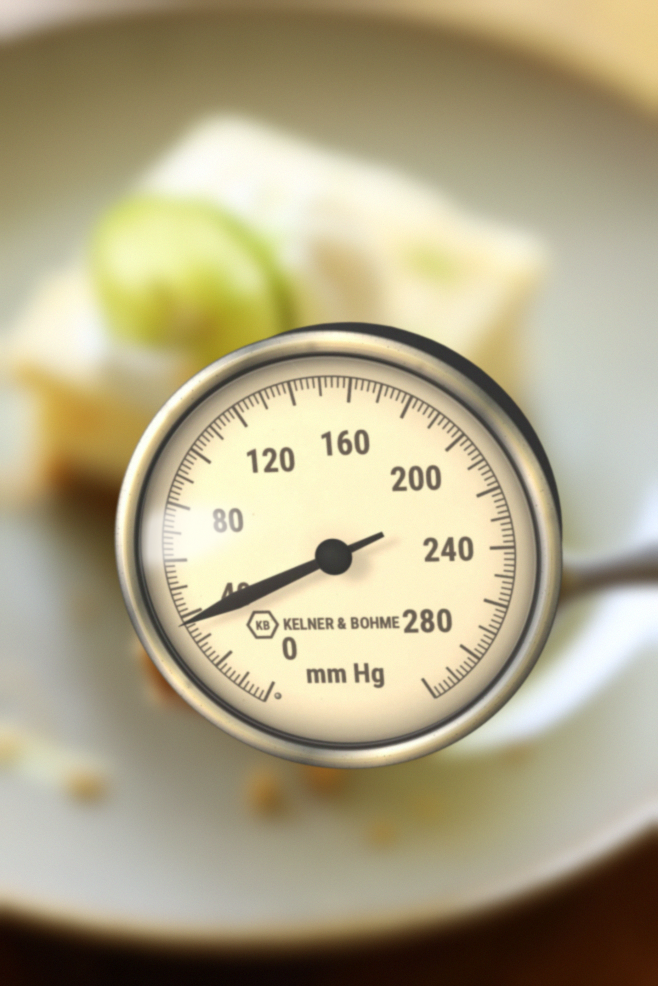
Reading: {"value": 38, "unit": "mmHg"}
